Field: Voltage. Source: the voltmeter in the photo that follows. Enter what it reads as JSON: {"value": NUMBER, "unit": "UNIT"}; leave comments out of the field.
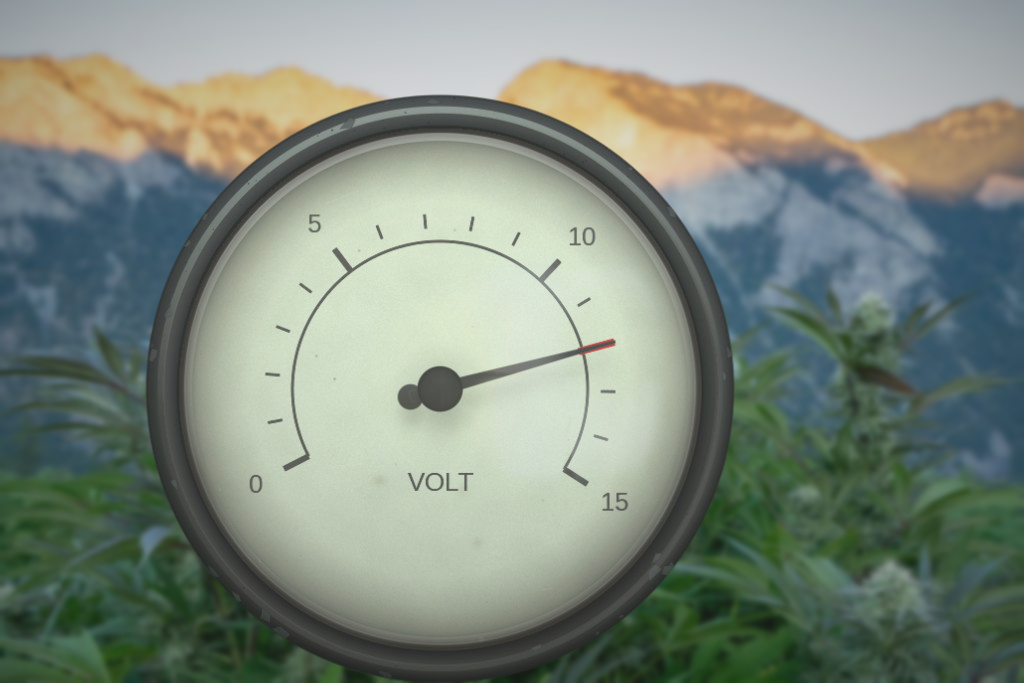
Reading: {"value": 12, "unit": "V"}
